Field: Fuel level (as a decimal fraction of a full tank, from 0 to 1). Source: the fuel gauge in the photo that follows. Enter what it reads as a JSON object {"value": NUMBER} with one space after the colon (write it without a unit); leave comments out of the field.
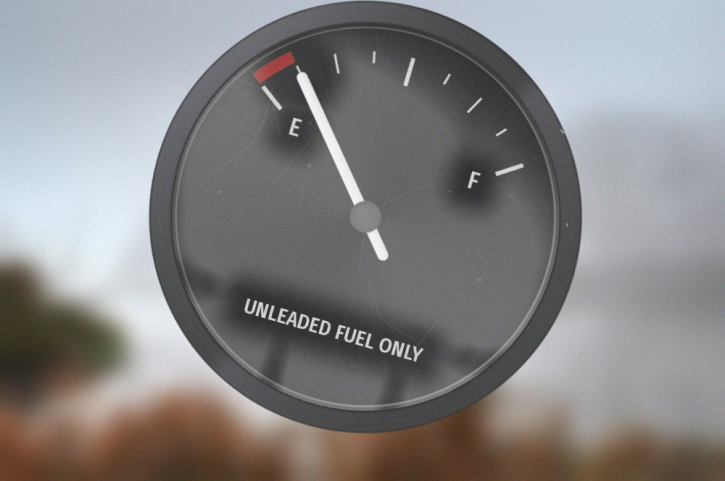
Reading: {"value": 0.125}
